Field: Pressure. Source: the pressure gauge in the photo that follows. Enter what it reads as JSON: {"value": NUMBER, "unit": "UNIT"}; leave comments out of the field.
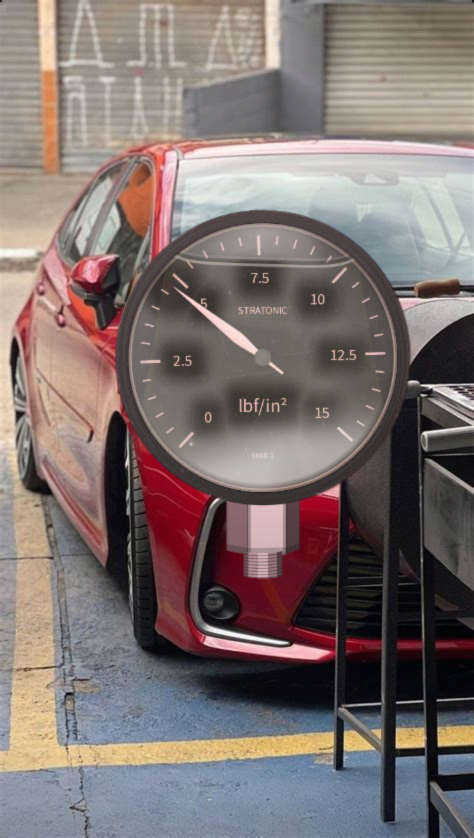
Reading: {"value": 4.75, "unit": "psi"}
